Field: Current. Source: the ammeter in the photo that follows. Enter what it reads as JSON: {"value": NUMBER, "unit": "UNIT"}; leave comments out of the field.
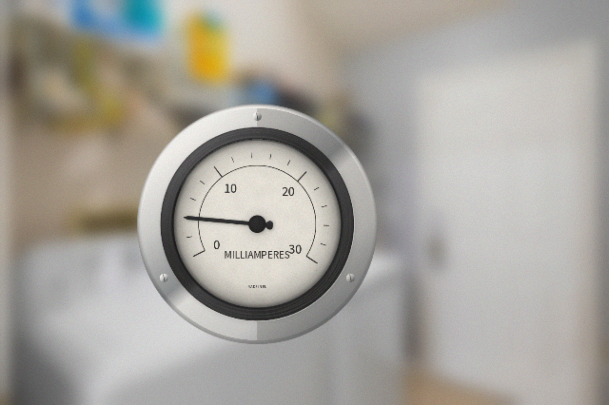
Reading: {"value": 4, "unit": "mA"}
